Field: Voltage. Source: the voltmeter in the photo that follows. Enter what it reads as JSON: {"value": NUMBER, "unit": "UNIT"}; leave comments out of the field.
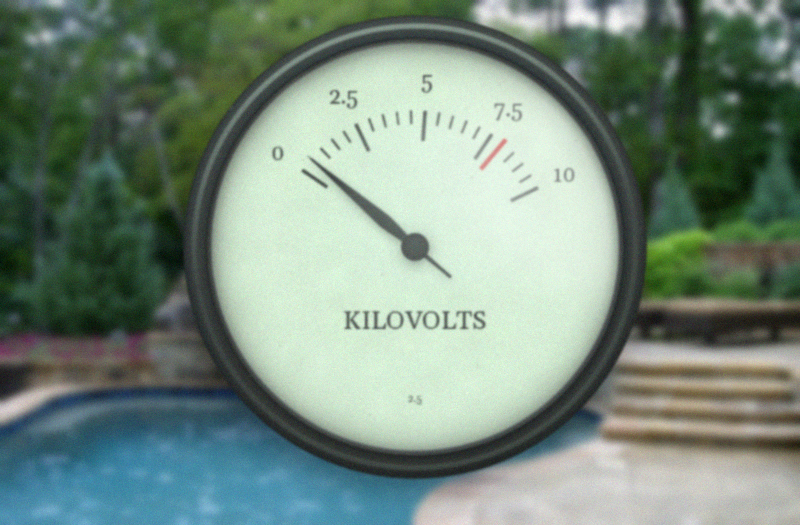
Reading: {"value": 0.5, "unit": "kV"}
